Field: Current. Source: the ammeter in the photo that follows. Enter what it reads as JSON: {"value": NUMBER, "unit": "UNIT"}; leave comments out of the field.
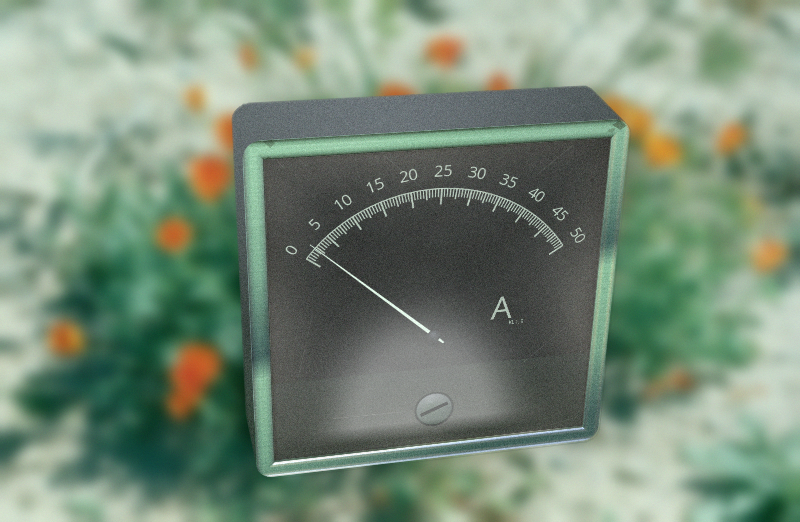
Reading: {"value": 2.5, "unit": "A"}
